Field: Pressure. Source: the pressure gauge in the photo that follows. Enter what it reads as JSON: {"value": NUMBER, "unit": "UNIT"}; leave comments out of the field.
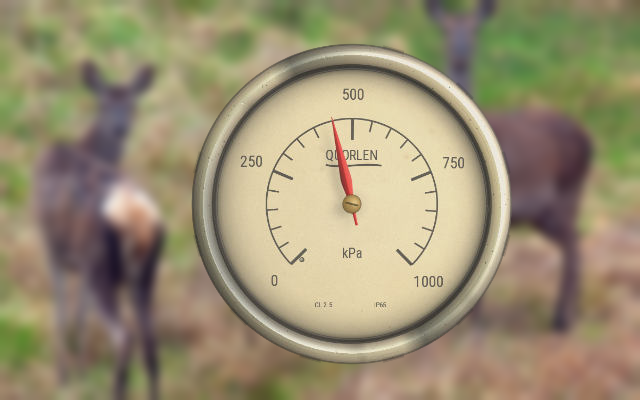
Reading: {"value": 450, "unit": "kPa"}
